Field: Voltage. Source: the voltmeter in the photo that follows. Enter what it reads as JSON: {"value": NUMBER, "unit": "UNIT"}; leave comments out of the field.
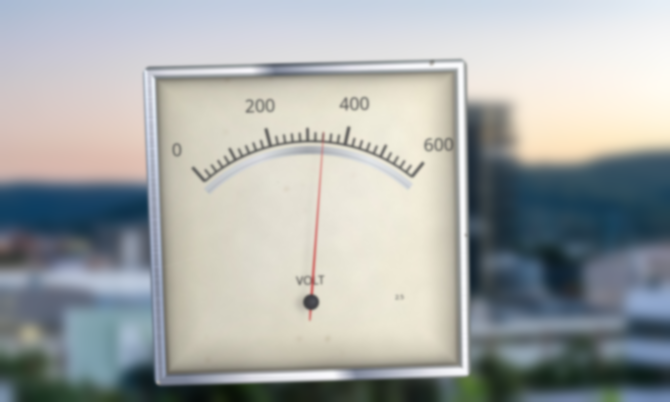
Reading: {"value": 340, "unit": "V"}
